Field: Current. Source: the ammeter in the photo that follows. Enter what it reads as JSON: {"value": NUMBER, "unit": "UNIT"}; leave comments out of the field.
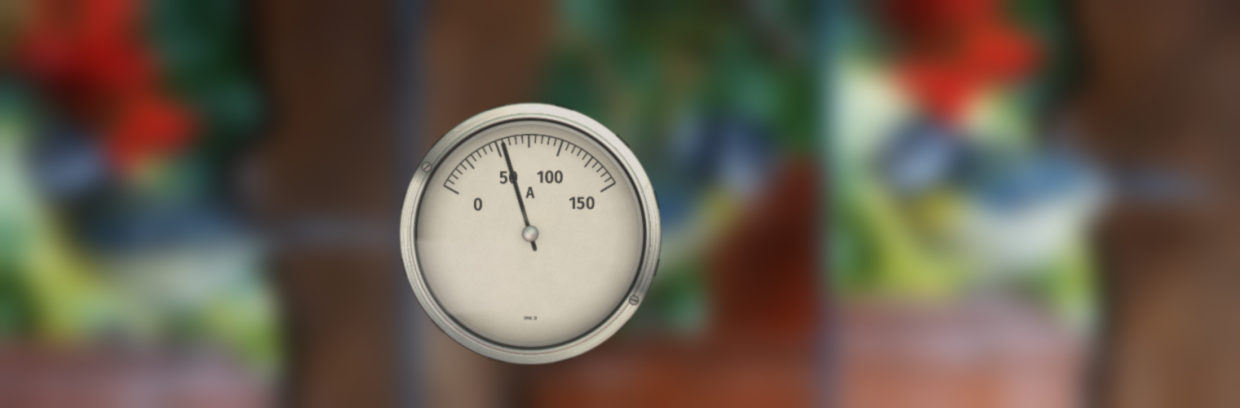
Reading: {"value": 55, "unit": "A"}
